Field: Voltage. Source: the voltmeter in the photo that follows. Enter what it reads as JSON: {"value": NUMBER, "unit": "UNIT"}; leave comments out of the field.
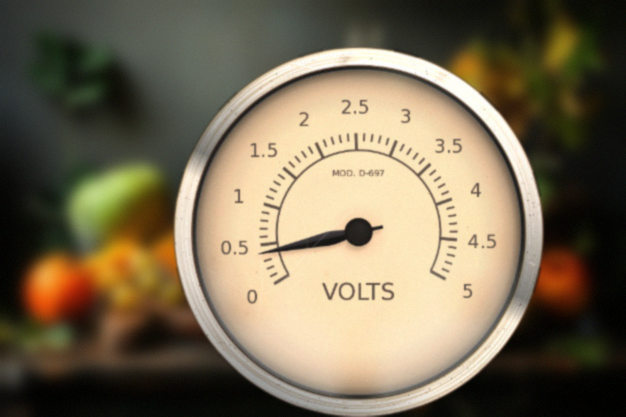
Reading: {"value": 0.4, "unit": "V"}
